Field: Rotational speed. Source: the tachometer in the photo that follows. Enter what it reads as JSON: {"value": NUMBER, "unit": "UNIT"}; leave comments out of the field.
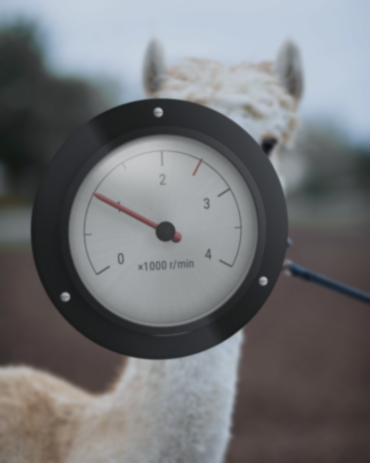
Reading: {"value": 1000, "unit": "rpm"}
